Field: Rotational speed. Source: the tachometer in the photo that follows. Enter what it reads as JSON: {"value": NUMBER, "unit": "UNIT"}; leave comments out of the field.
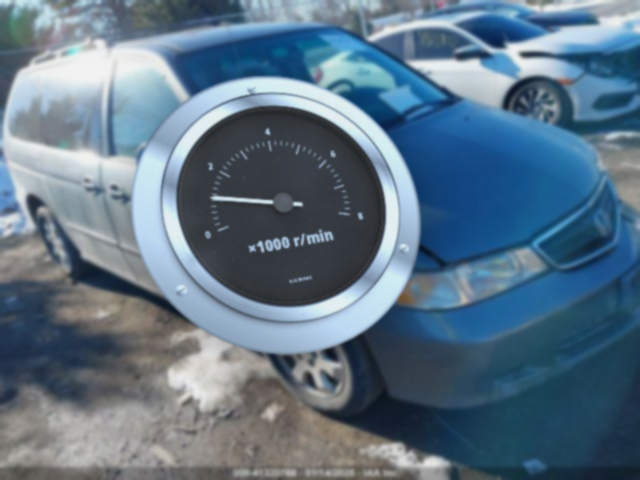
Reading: {"value": 1000, "unit": "rpm"}
